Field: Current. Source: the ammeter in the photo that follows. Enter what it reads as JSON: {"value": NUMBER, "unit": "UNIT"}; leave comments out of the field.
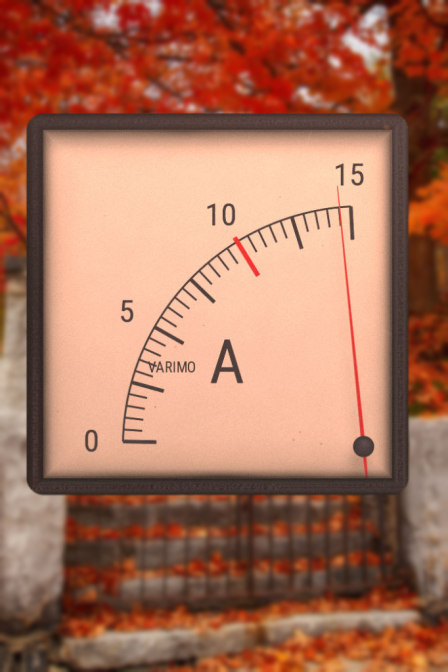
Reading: {"value": 14.5, "unit": "A"}
